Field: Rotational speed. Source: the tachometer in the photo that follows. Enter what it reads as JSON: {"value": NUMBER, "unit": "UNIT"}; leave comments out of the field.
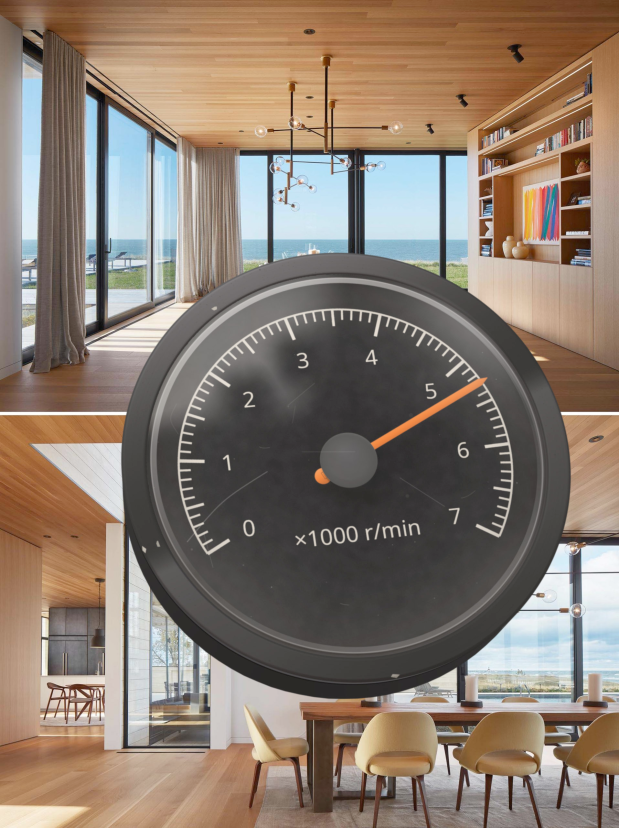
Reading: {"value": 5300, "unit": "rpm"}
